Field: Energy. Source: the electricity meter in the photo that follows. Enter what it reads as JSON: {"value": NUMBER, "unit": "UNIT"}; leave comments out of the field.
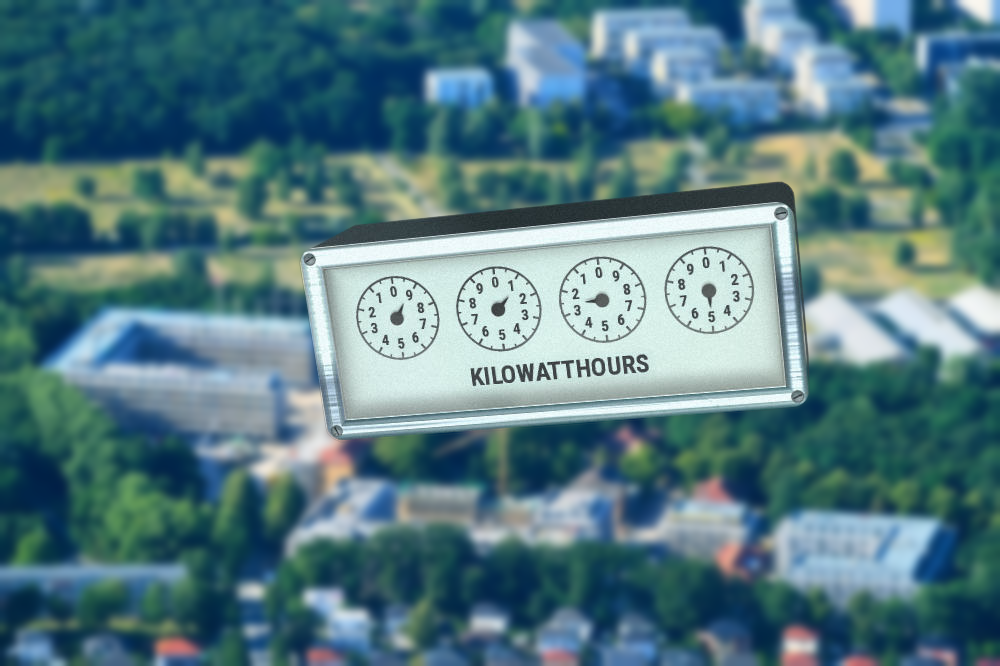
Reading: {"value": 9125, "unit": "kWh"}
